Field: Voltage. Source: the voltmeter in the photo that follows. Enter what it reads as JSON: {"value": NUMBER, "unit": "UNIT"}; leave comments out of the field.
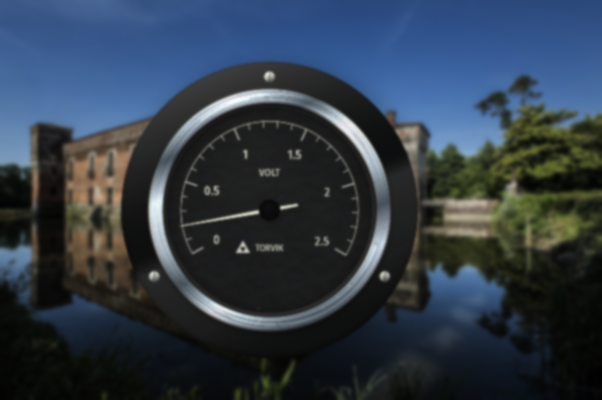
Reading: {"value": 0.2, "unit": "V"}
